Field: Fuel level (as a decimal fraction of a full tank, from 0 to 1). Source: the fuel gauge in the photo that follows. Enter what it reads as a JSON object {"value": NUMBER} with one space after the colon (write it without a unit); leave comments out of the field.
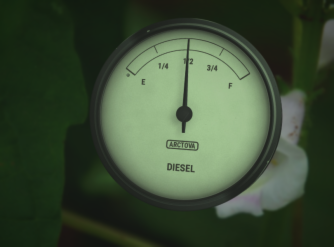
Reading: {"value": 0.5}
